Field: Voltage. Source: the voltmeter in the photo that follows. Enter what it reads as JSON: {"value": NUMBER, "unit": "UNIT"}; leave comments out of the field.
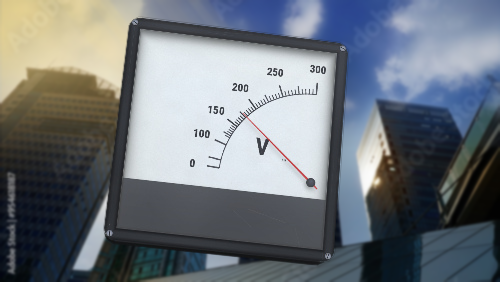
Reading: {"value": 175, "unit": "V"}
